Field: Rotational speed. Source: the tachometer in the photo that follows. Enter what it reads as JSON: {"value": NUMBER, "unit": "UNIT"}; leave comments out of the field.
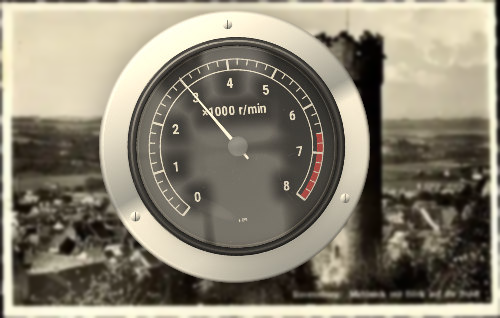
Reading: {"value": 3000, "unit": "rpm"}
